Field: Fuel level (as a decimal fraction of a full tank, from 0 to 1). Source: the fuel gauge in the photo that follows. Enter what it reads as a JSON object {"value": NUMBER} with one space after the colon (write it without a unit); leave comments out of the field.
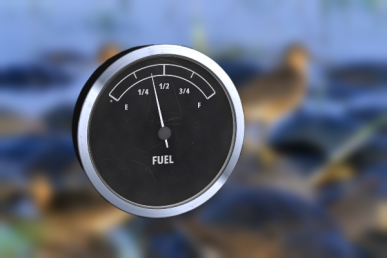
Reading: {"value": 0.375}
